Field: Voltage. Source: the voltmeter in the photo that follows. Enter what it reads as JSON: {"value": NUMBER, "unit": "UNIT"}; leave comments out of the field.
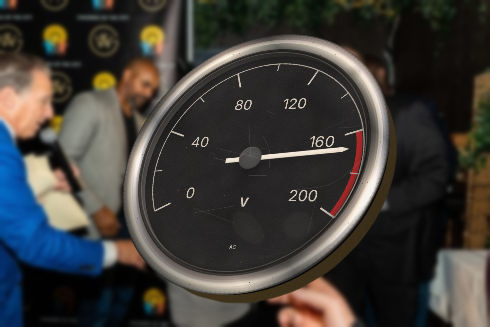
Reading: {"value": 170, "unit": "V"}
